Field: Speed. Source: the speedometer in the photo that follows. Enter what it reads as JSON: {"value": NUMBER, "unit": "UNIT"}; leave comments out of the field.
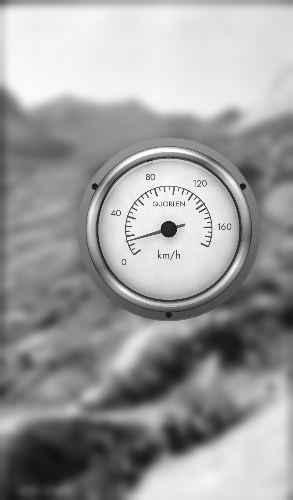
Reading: {"value": 15, "unit": "km/h"}
